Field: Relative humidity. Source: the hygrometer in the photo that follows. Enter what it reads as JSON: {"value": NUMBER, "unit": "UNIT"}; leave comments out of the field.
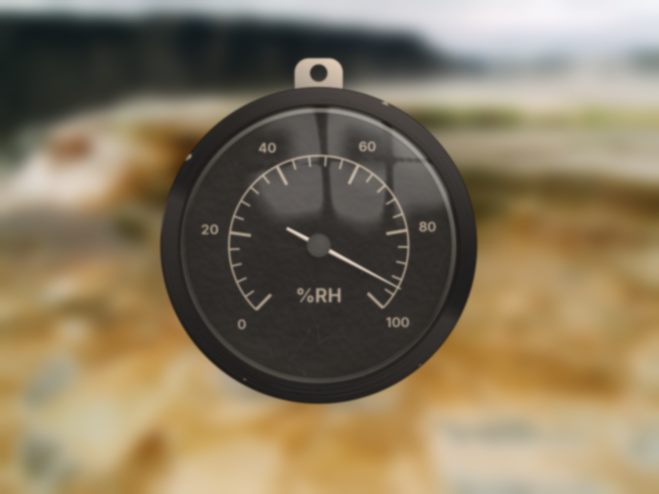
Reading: {"value": 94, "unit": "%"}
